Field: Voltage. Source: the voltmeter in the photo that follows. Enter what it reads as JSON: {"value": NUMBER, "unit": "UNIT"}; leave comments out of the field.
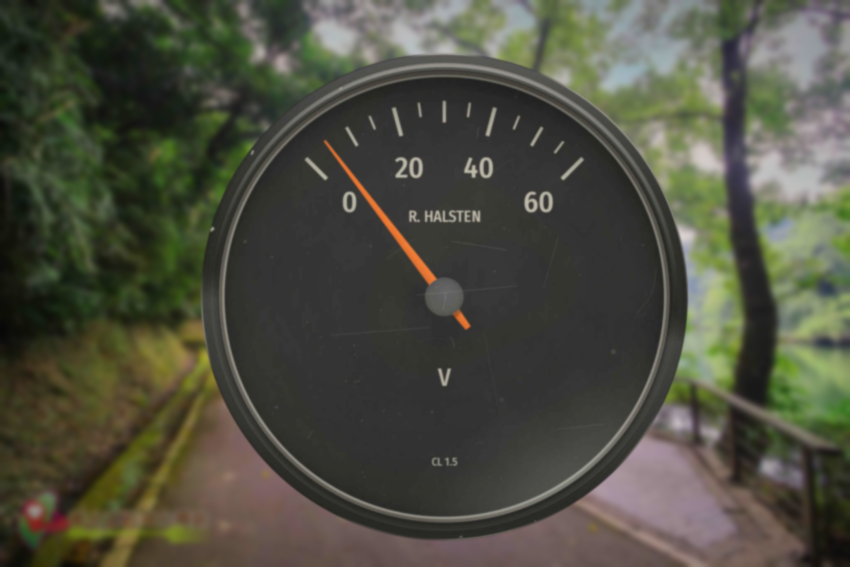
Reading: {"value": 5, "unit": "V"}
